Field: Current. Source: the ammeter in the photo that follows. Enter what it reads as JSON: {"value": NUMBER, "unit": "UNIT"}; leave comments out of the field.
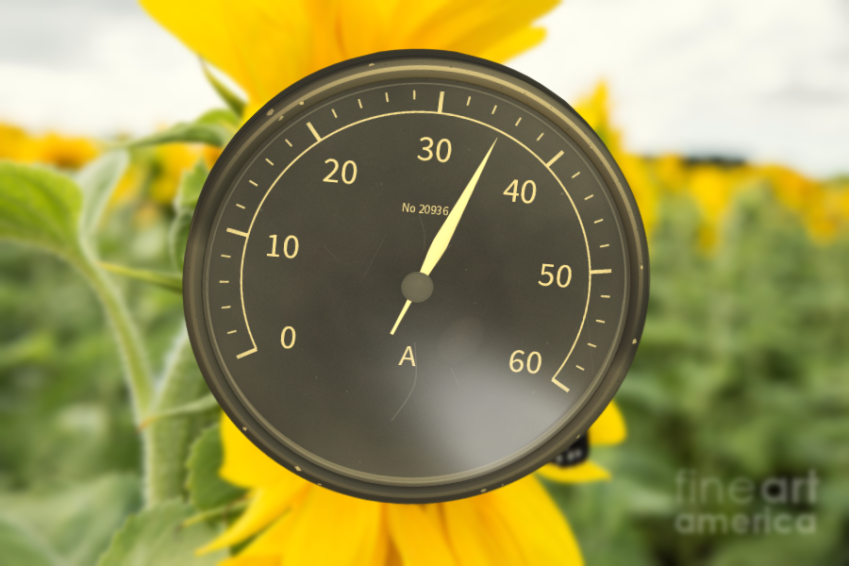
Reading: {"value": 35, "unit": "A"}
